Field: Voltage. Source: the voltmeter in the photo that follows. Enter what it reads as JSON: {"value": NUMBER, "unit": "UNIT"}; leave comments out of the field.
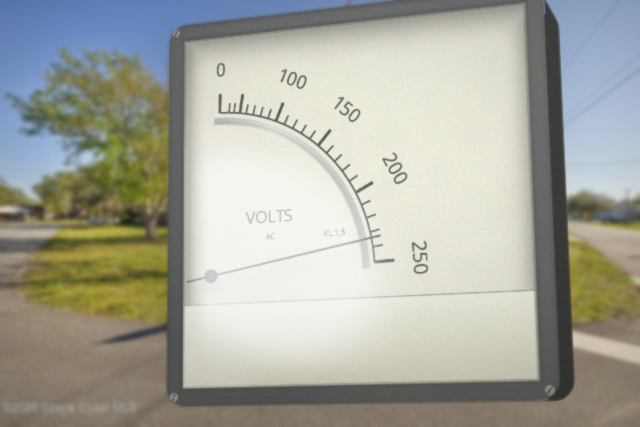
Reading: {"value": 235, "unit": "V"}
